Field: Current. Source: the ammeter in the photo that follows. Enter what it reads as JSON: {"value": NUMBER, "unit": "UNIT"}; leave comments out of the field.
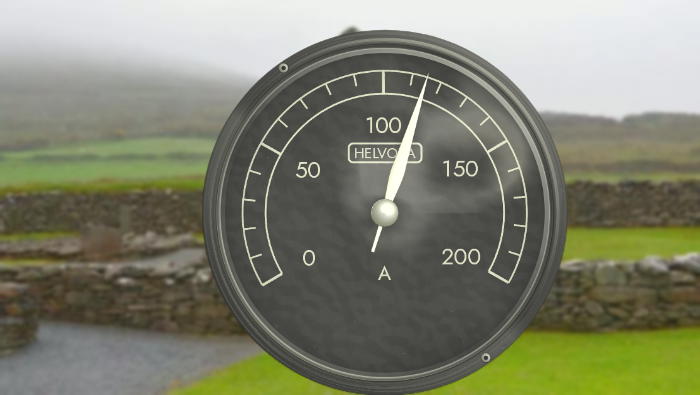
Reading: {"value": 115, "unit": "A"}
